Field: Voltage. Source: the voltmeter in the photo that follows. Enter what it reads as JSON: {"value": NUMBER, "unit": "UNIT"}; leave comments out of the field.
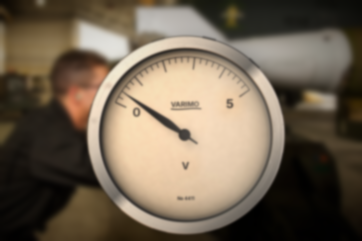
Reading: {"value": 0.4, "unit": "V"}
